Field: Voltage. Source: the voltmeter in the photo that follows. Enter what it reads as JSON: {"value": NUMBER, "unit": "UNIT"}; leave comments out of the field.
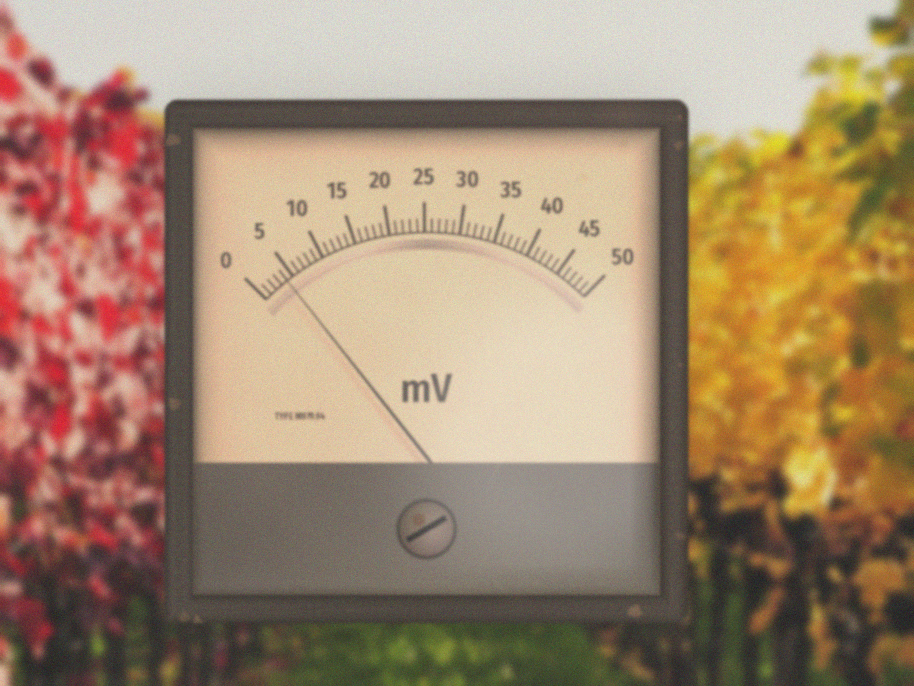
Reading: {"value": 4, "unit": "mV"}
